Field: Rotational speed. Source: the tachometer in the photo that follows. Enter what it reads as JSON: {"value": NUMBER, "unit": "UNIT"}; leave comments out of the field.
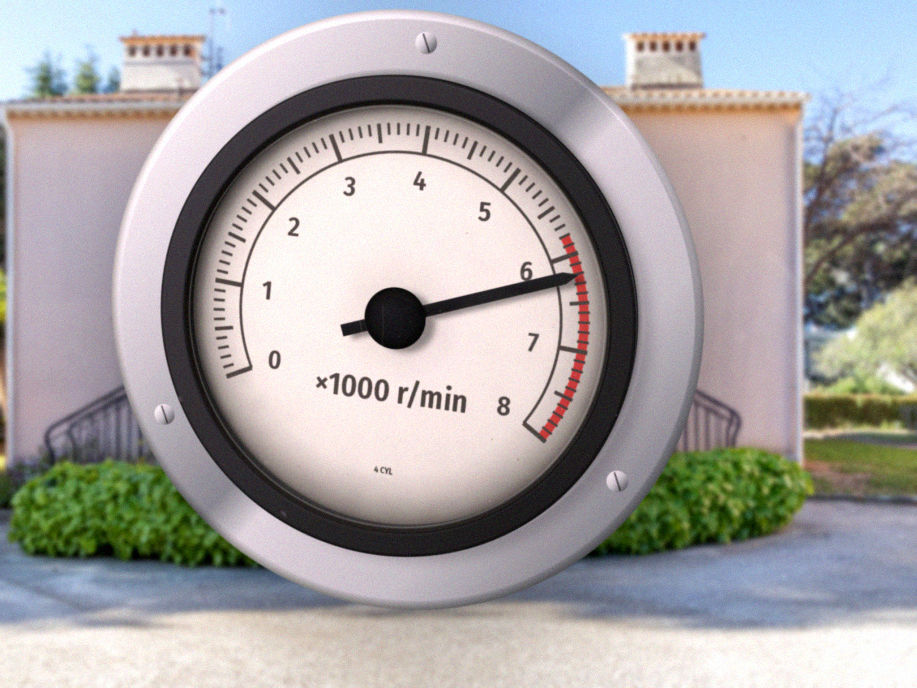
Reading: {"value": 6200, "unit": "rpm"}
